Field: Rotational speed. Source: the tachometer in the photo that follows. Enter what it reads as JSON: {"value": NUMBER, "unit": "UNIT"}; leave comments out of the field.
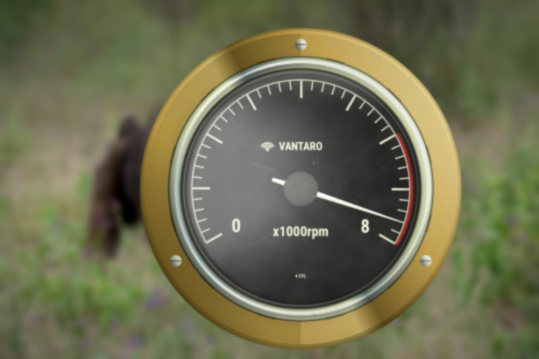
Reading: {"value": 7600, "unit": "rpm"}
